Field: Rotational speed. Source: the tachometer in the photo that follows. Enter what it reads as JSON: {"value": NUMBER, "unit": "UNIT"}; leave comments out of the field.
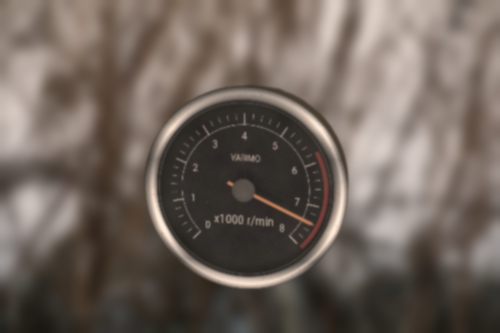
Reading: {"value": 7400, "unit": "rpm"}
